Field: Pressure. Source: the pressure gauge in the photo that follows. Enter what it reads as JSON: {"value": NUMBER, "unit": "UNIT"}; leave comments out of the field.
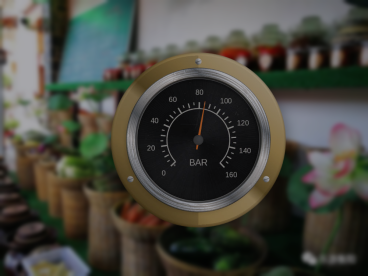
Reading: {"value": 85, "unit": "bar"}
